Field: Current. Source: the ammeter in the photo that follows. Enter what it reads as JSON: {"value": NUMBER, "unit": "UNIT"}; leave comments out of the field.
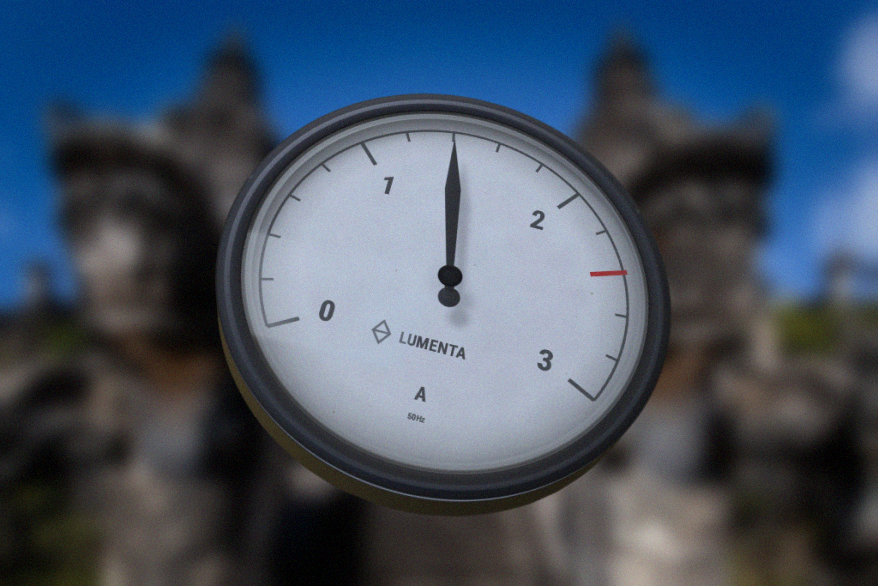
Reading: {"value": 1.4, "unit": "A"}
